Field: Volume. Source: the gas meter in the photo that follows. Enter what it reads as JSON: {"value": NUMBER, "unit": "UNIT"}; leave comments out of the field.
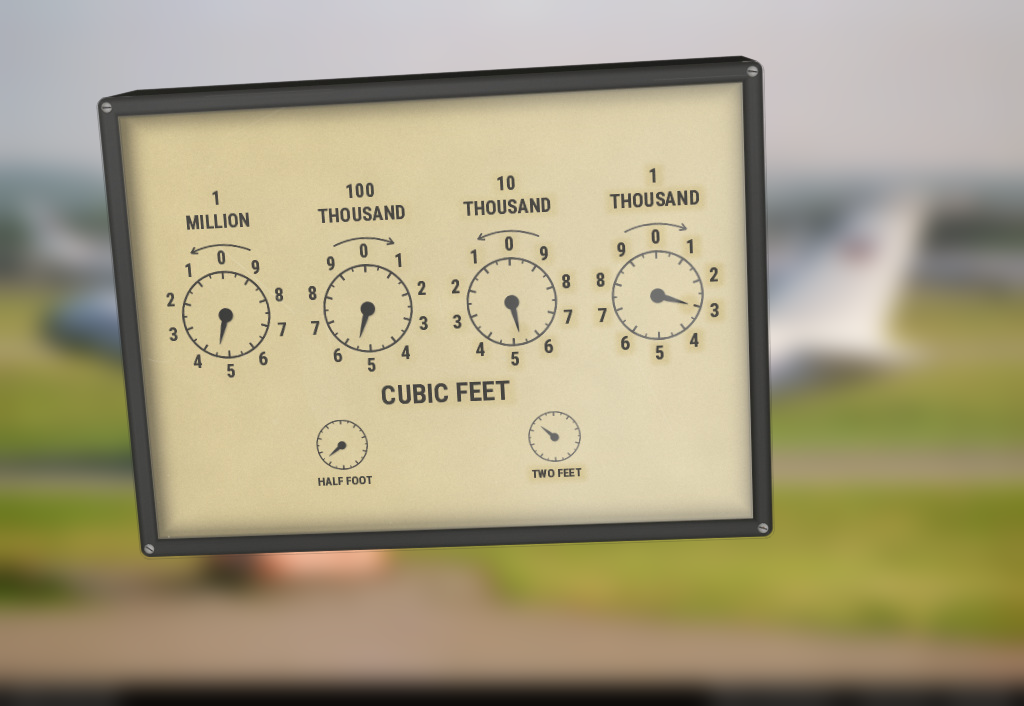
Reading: {"value": 455300, "unit": "ft³"}
